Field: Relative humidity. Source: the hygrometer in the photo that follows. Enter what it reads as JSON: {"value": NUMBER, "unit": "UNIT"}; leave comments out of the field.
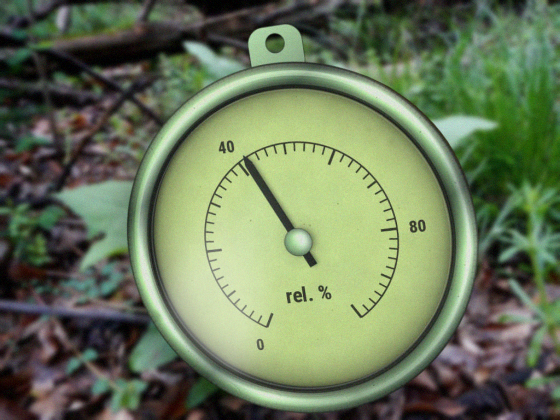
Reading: {"value": 42, "unit": "%"}
